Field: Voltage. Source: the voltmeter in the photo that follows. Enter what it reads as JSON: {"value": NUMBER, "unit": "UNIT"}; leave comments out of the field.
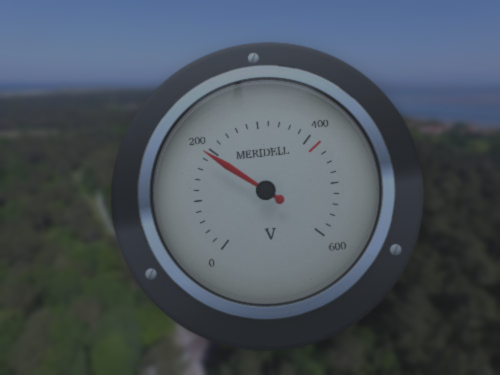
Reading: {"value": 190, "unit": "V"}
